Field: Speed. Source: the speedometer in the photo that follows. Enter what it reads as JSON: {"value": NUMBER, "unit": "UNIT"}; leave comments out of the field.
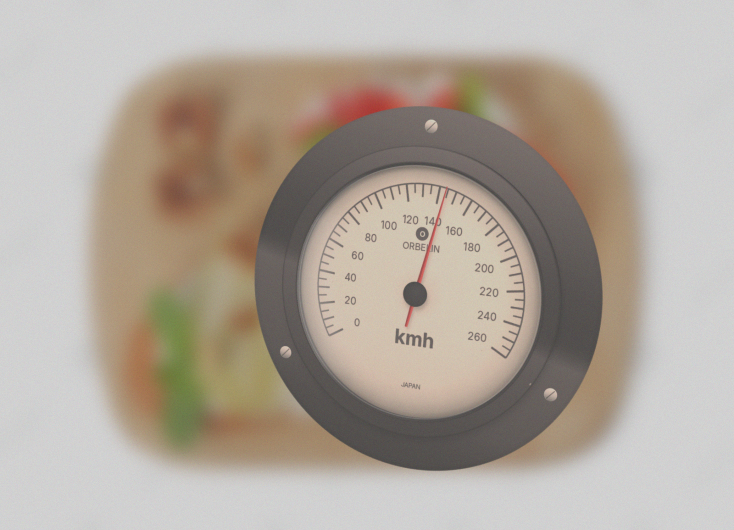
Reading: {"value": 145, "unit": "km/h"}
